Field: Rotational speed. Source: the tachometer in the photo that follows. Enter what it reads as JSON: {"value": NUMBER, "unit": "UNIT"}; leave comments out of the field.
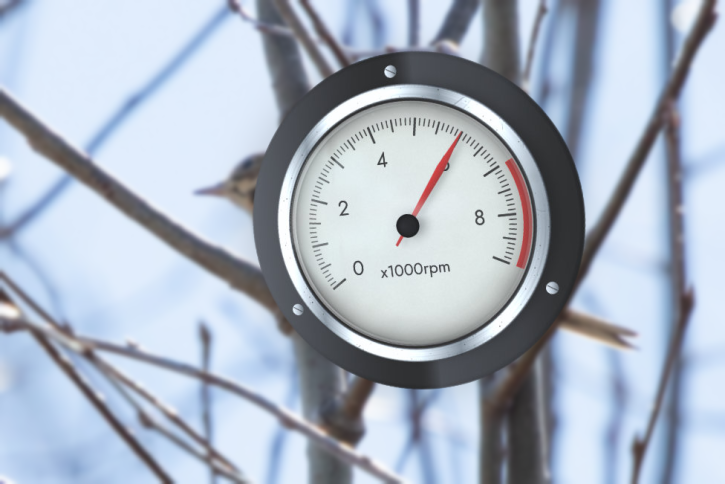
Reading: {"value": 6000, "unit": "rpm"}
